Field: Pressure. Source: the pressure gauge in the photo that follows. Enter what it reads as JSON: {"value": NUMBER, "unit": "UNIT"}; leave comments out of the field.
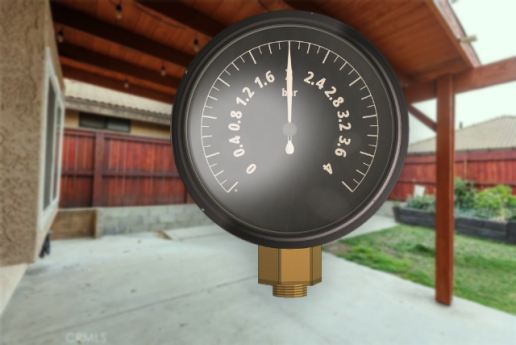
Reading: {"value": 2, "unit": "bar"}
